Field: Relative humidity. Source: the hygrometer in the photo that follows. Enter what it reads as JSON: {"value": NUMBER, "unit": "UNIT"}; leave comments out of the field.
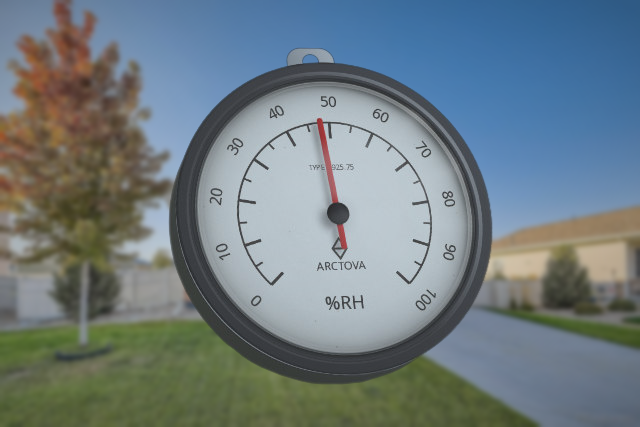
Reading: {"value": 47.5, "unit": "%"}
